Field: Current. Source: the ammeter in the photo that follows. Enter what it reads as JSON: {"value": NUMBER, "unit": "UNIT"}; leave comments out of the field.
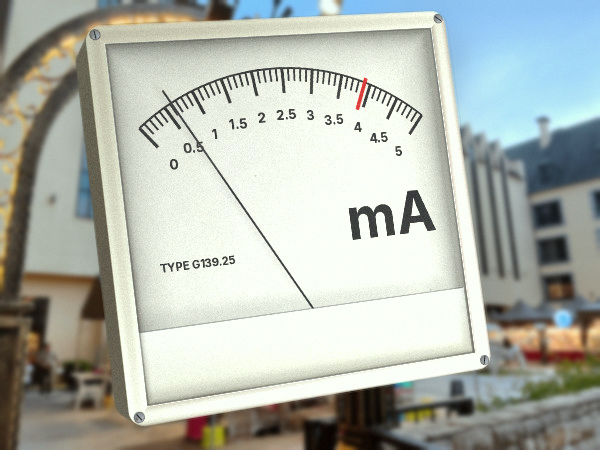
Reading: {"value": 0.6, "unit": "mA"}
